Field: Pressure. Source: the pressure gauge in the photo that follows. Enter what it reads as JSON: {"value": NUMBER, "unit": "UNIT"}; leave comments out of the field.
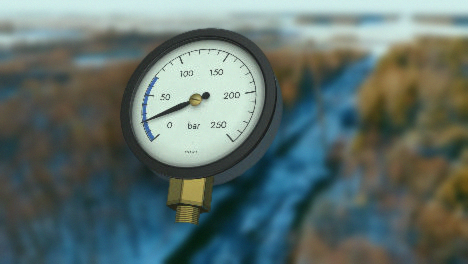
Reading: {"value": 20, "unit": "bar"}
